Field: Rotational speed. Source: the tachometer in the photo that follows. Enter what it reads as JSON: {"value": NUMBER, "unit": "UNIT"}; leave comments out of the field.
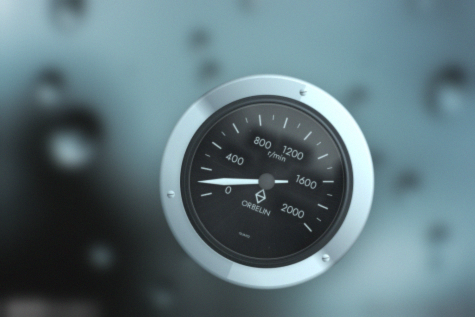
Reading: {"value": 100, "unit": "rpm"}
